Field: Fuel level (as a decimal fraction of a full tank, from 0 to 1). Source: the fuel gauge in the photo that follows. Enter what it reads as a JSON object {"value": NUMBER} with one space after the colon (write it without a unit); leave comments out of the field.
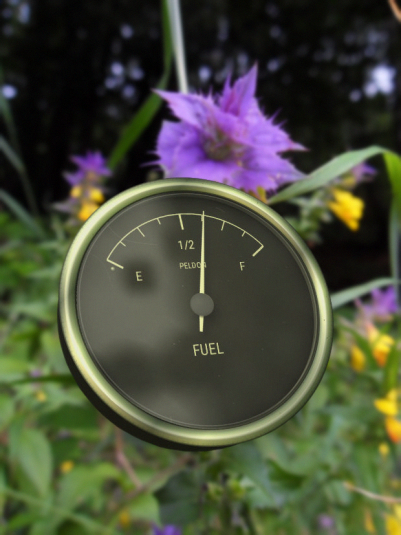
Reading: {"value": 0.625}
